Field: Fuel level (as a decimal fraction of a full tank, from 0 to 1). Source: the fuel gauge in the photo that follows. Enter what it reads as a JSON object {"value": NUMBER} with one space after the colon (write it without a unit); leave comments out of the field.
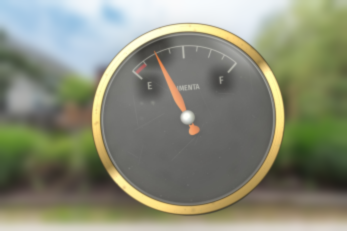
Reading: {"value": 0.25}
